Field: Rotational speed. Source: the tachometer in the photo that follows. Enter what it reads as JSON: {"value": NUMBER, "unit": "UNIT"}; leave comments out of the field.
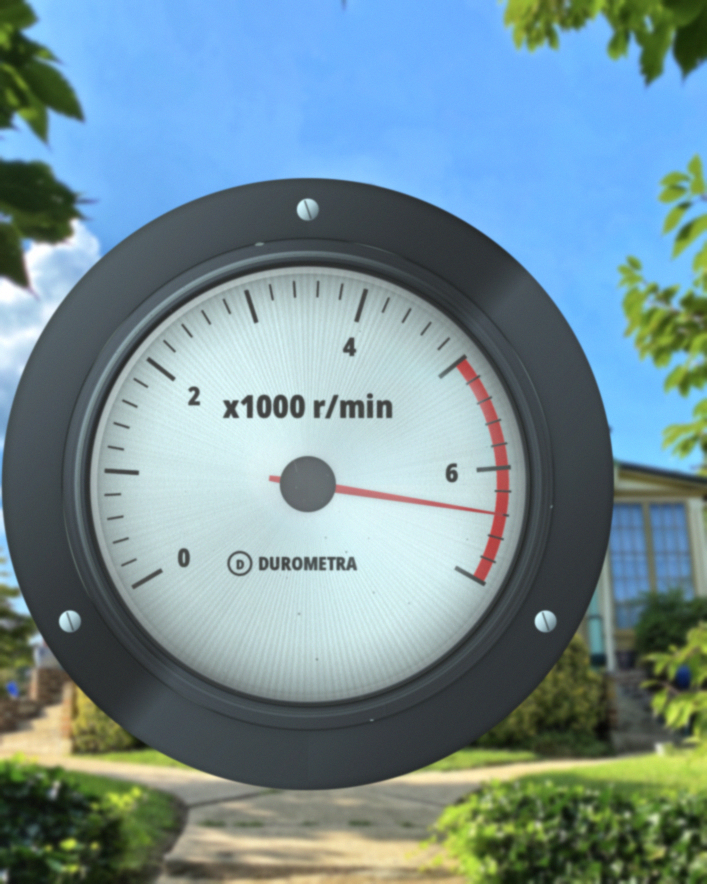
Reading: {"value": 6400, "unit": "rpm"}
